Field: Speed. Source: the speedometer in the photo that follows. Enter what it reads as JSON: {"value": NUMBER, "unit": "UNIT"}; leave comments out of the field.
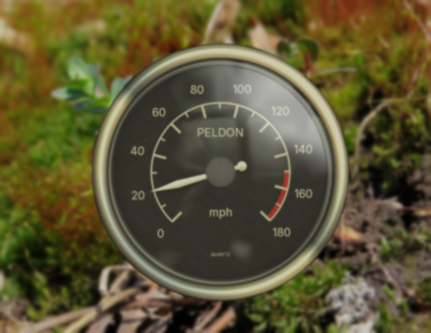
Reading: {"value": 20, "unit": "mph"}
